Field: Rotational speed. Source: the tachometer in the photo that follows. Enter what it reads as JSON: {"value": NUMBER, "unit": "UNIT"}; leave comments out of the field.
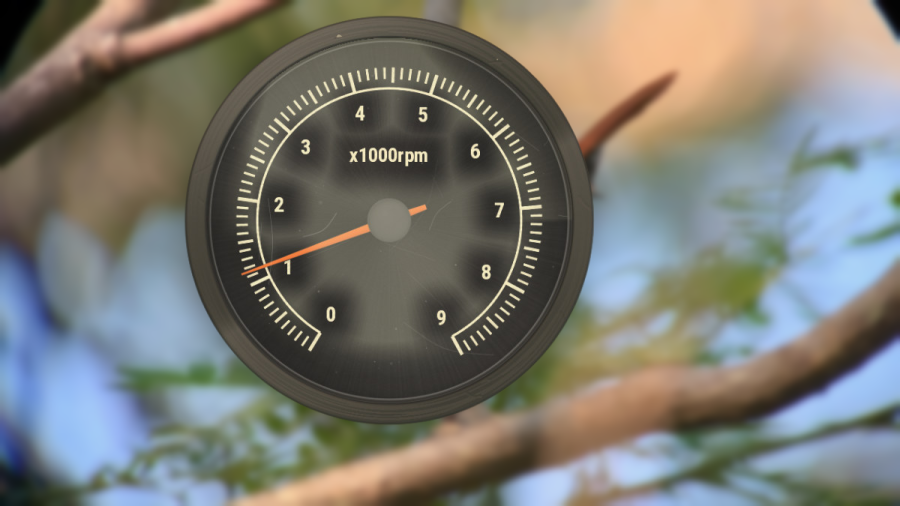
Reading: {"value": 1150, "unit": "rpm"}
